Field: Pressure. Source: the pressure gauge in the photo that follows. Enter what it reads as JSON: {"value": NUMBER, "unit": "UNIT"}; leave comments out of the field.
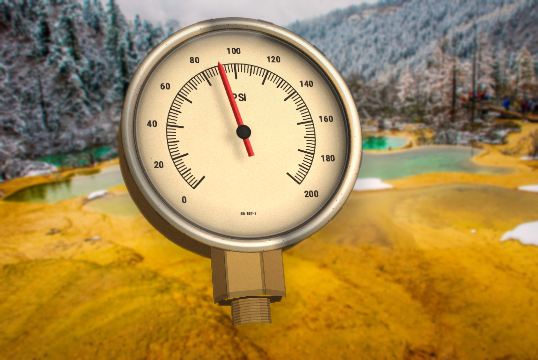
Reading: {"value": 90, "unit": "psi"}
